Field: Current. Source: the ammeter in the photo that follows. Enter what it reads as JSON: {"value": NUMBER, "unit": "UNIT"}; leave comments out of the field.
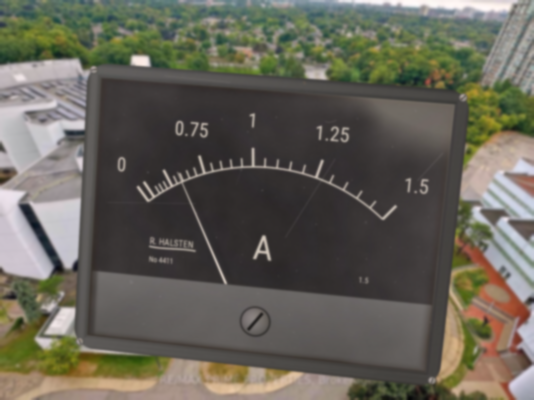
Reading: {"value": 0.6, "unit": "A"}
